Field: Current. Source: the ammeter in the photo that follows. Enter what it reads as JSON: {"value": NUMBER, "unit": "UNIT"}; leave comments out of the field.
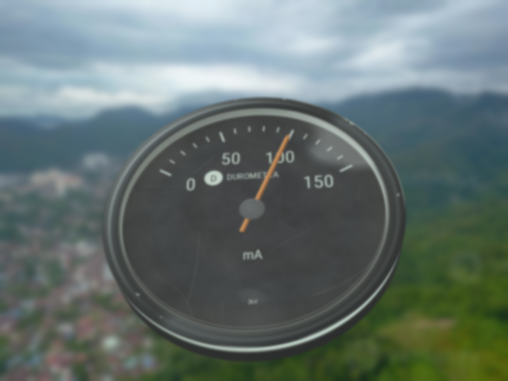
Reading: {"value": 100, "unit": "mA"}
